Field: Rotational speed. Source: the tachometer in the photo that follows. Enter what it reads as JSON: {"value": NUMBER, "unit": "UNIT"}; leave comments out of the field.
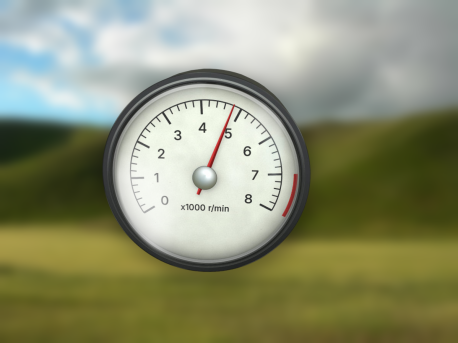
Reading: {"value": 4800, "unit": "rpm"}
